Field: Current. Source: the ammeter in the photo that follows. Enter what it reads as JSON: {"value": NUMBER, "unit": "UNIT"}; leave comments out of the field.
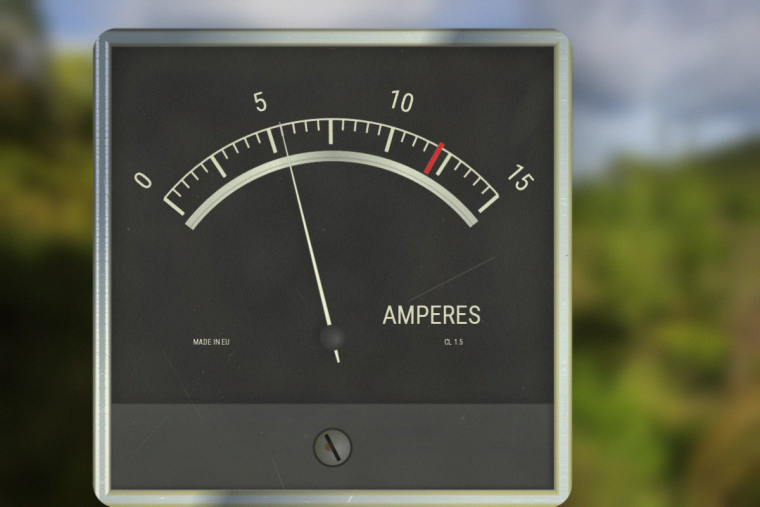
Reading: {"value": 5.5, "unit": "A"}
